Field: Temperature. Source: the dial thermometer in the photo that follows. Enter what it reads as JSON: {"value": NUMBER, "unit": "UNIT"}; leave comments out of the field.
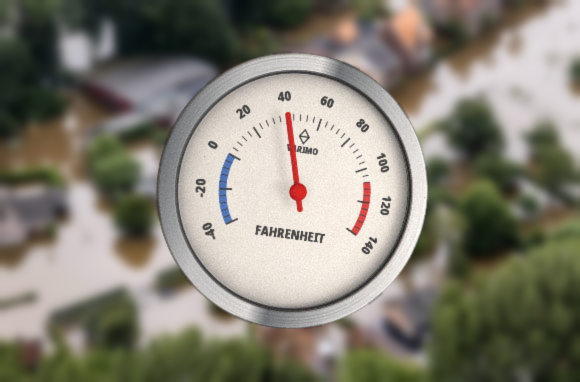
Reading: {"value": 40, "unit": "°F"}
